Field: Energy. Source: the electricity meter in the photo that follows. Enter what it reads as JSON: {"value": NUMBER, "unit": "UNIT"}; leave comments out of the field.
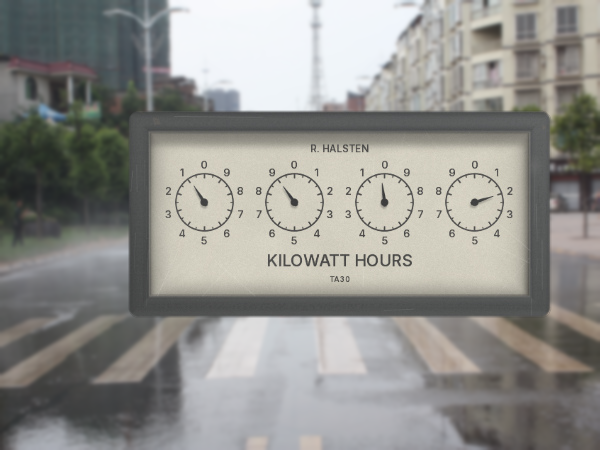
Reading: {"value": 902, "unit": "kWh"}
